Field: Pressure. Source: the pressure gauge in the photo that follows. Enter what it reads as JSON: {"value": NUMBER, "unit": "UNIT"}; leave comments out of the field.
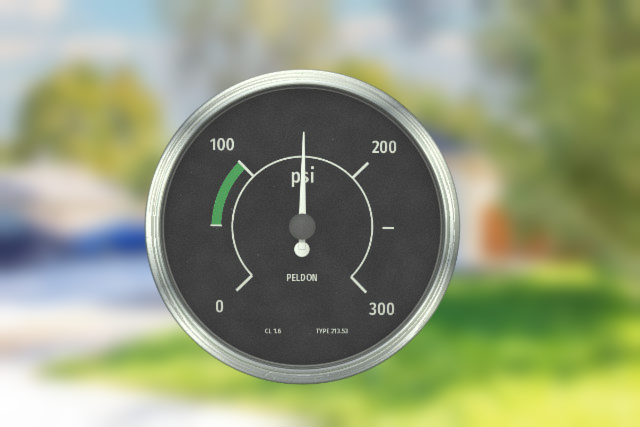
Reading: {"value": 150, "unit": "psi"}
